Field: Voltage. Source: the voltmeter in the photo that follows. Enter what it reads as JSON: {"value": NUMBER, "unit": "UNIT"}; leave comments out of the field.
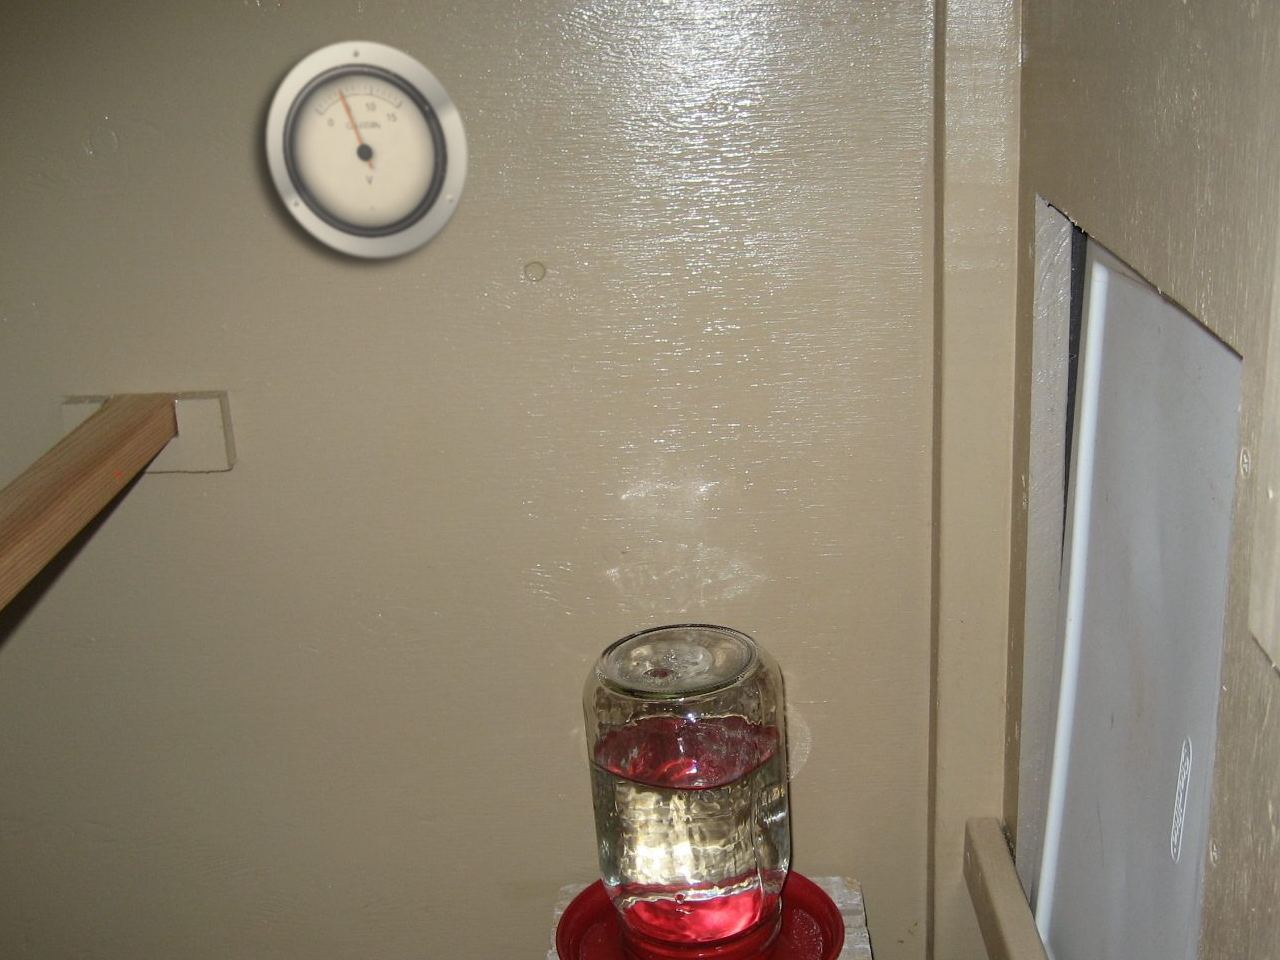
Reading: {"value": 5, "unit": "V"}
